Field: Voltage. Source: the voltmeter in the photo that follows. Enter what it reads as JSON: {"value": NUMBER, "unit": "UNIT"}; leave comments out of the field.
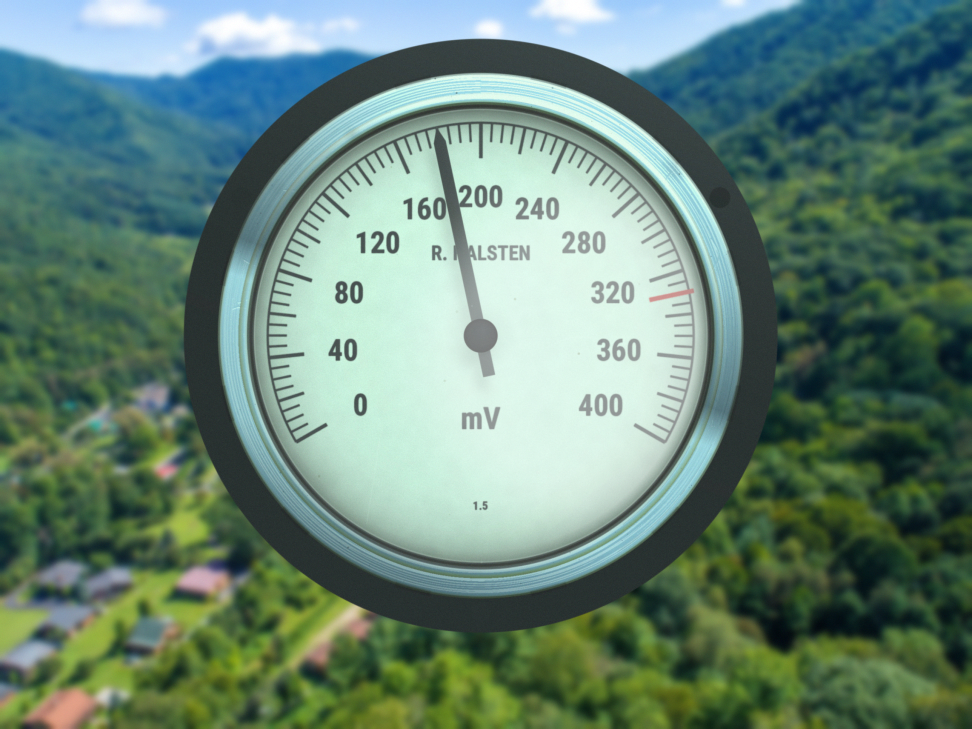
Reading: {"value": 180, "unit": "mV"}
